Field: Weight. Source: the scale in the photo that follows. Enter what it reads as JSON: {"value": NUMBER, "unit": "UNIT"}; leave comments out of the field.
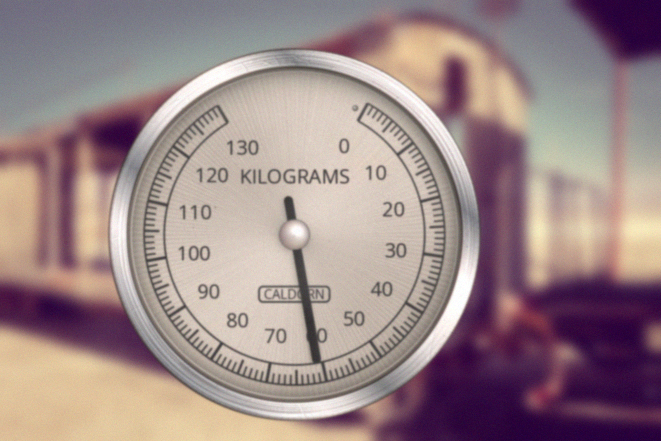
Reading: {"value": 61, "unit": "kg"}
